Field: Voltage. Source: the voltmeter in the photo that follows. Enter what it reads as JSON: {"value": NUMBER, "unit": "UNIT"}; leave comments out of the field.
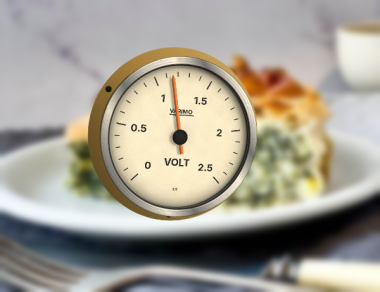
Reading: {"value": 1.15, "unit": "V"}
